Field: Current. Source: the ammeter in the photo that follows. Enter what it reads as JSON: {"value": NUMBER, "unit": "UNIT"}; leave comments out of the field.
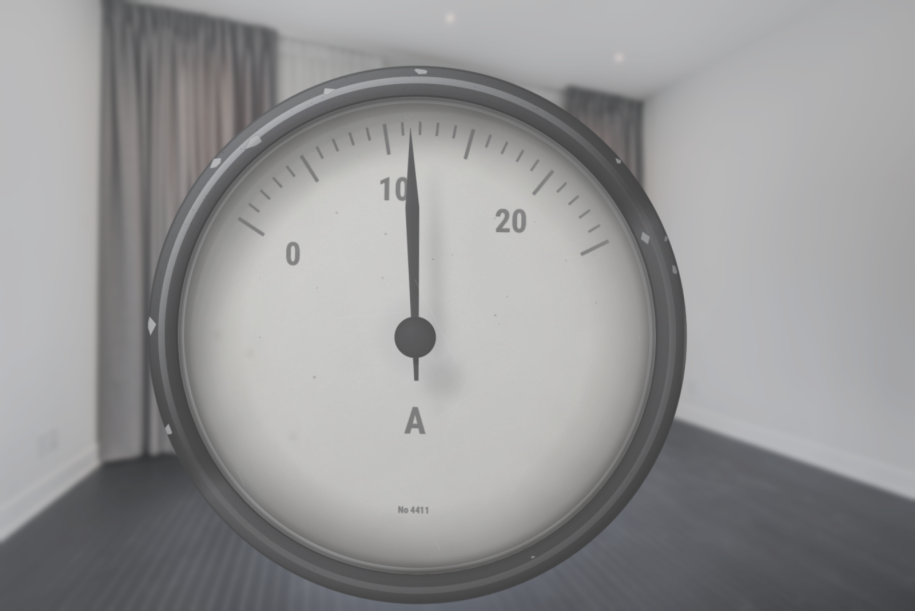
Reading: {"value": 11.5, "unit": "A"}
